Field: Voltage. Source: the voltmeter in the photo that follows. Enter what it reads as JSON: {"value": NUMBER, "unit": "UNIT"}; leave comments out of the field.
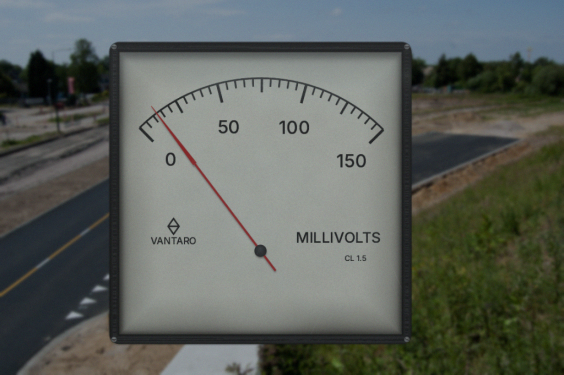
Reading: {"value": 12.5, "unit": "mV"}
